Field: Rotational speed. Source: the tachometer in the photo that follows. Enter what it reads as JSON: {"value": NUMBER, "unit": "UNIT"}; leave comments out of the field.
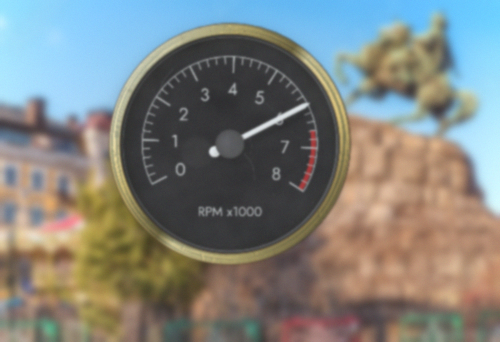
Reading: {"value": 6000, "unit": "rpm"}
